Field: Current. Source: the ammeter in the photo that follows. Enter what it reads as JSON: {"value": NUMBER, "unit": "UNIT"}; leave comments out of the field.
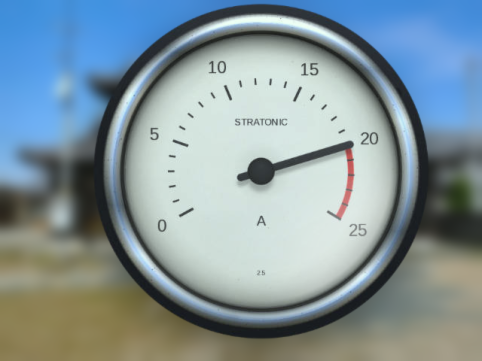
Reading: {"value": 20, "unit": "A"}
